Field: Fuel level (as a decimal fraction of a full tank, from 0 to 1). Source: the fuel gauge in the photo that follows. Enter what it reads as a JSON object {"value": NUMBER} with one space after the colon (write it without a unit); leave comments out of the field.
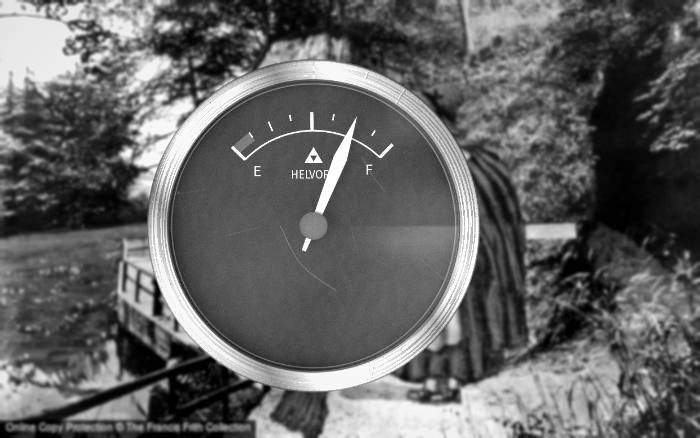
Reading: {"value": 0.75}
